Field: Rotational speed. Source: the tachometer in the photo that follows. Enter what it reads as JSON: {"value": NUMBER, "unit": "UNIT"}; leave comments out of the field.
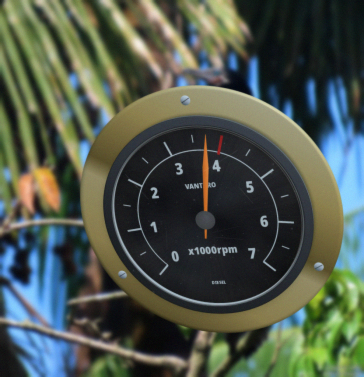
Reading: {"value": 3750, "unit": "rpm"}
